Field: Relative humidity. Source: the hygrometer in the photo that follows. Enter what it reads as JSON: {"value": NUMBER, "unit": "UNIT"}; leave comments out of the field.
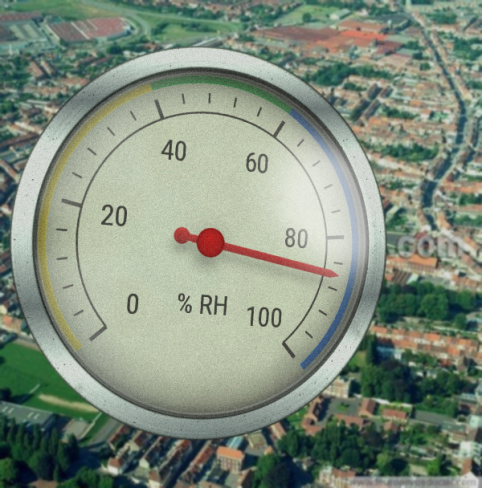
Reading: {"value": 86, "unit": "%"}
